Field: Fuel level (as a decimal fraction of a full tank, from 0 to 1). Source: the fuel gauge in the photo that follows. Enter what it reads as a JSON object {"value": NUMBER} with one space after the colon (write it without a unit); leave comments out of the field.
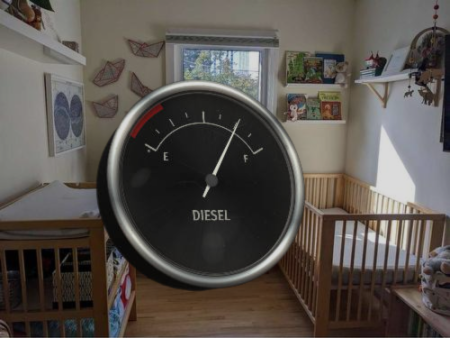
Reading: {"value": 0.75}
